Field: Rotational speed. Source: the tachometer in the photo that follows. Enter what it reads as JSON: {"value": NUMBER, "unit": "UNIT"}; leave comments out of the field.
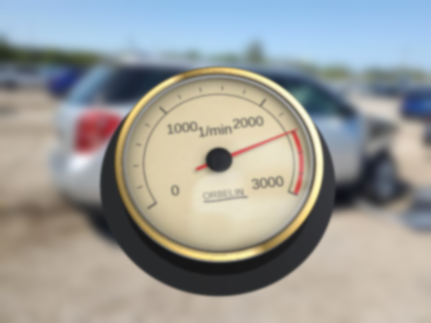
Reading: {"value": 2400, "unit": "rpm"}
